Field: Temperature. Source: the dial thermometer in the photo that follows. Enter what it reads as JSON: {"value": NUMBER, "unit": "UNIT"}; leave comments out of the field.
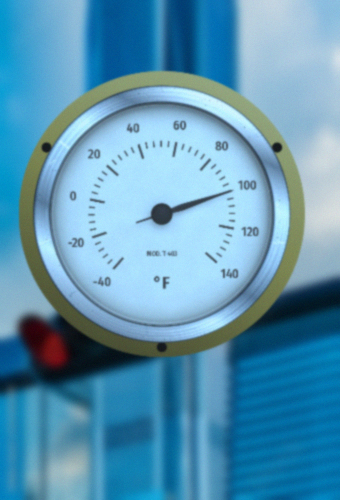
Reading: {"value": 100, "unit": "°F"}
